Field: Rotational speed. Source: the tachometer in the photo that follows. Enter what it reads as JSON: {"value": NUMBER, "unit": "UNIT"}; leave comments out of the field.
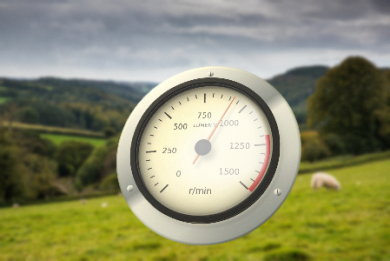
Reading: {"value": 925, "unit": "rpm"}
